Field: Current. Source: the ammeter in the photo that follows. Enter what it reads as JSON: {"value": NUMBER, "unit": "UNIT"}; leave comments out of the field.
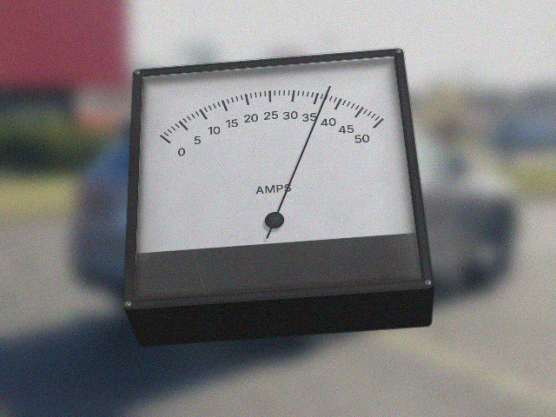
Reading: {"value": 37, "unit": "A"}
